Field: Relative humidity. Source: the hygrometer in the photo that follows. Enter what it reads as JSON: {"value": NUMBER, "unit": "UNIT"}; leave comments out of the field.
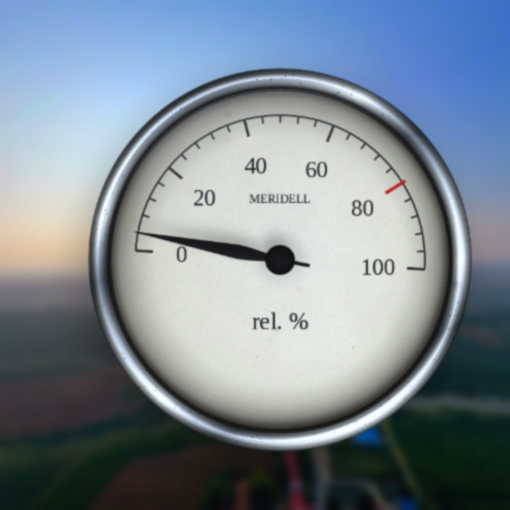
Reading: {"value": 4, "unit": "%"}
